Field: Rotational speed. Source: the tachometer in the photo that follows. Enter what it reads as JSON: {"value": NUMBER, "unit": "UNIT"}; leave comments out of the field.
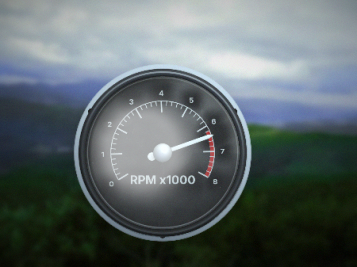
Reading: {"value": 6400, "unit": "rpm"}
